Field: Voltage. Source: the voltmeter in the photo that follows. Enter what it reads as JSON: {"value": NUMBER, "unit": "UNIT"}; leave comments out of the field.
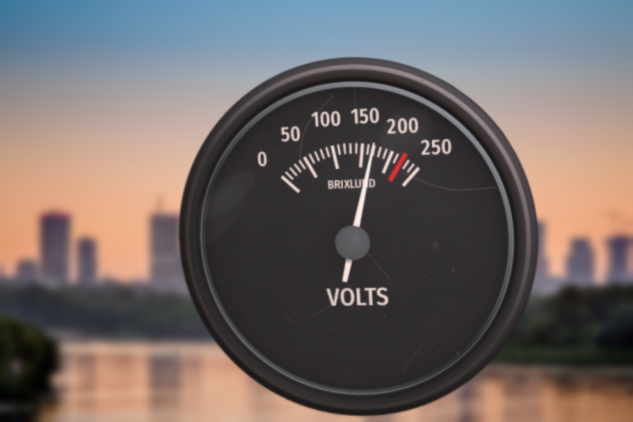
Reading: {"value": 170, "unit": "V"}
